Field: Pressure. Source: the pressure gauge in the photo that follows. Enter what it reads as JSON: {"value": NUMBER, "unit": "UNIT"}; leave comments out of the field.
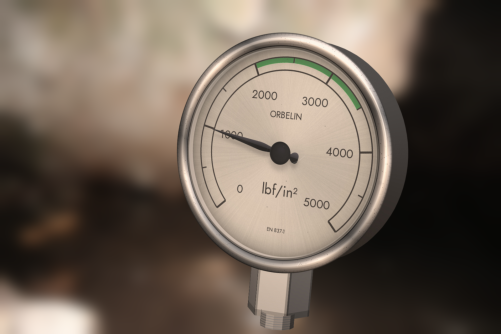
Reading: {"value": 1000, "unit": "psi"}
